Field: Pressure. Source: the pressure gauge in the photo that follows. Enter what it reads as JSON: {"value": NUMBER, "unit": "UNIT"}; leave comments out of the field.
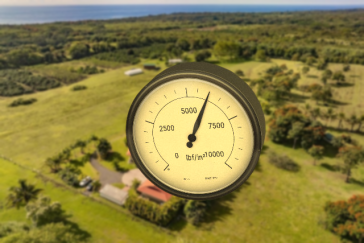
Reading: {"value": 6000, "unit": "psi"}
